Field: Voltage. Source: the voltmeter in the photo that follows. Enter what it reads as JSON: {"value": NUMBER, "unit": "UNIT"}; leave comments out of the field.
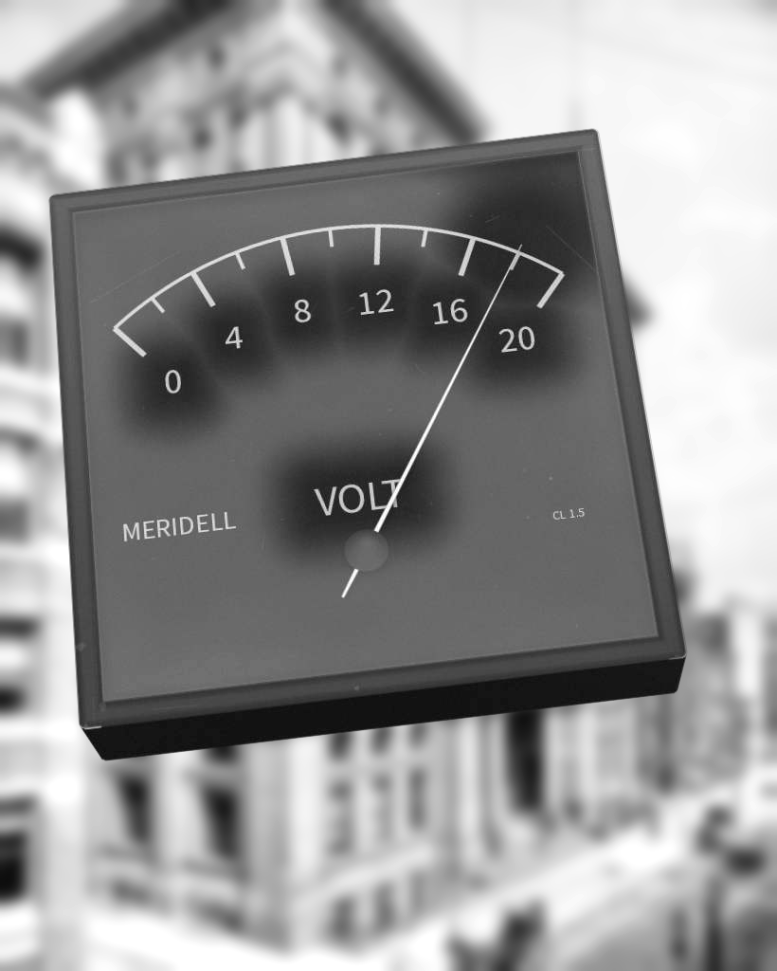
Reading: {"value": 18, "unit": "V"}
